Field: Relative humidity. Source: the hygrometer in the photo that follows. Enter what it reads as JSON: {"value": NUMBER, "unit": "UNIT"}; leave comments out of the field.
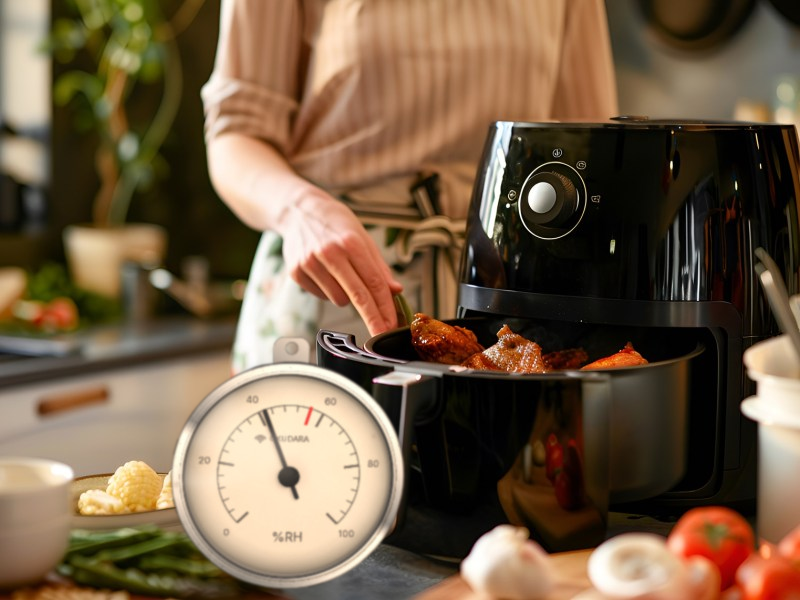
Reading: {"value": 42, "unit": "%"}
